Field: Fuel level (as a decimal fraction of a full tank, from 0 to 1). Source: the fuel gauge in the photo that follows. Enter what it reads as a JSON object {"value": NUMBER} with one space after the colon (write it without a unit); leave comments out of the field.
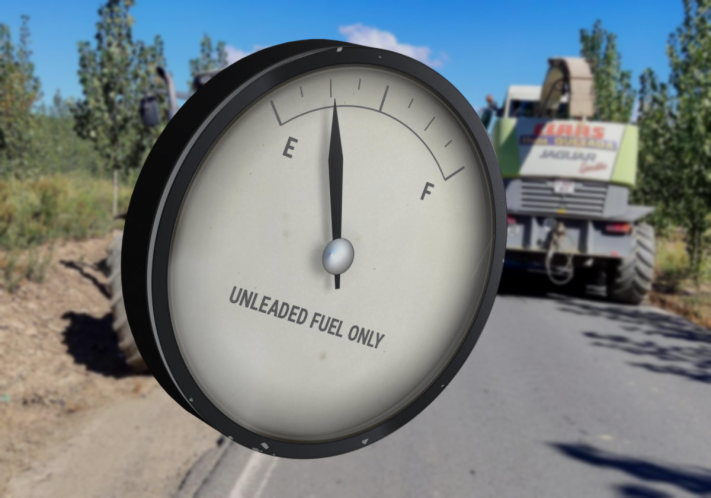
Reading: {"value": 0.25}
